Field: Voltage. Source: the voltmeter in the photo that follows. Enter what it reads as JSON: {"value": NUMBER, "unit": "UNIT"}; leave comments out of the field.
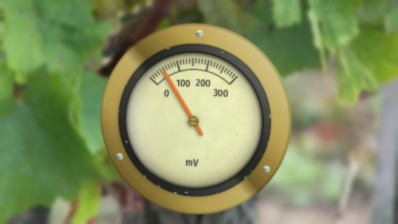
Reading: {"value": 50, "unit": "mV"}
